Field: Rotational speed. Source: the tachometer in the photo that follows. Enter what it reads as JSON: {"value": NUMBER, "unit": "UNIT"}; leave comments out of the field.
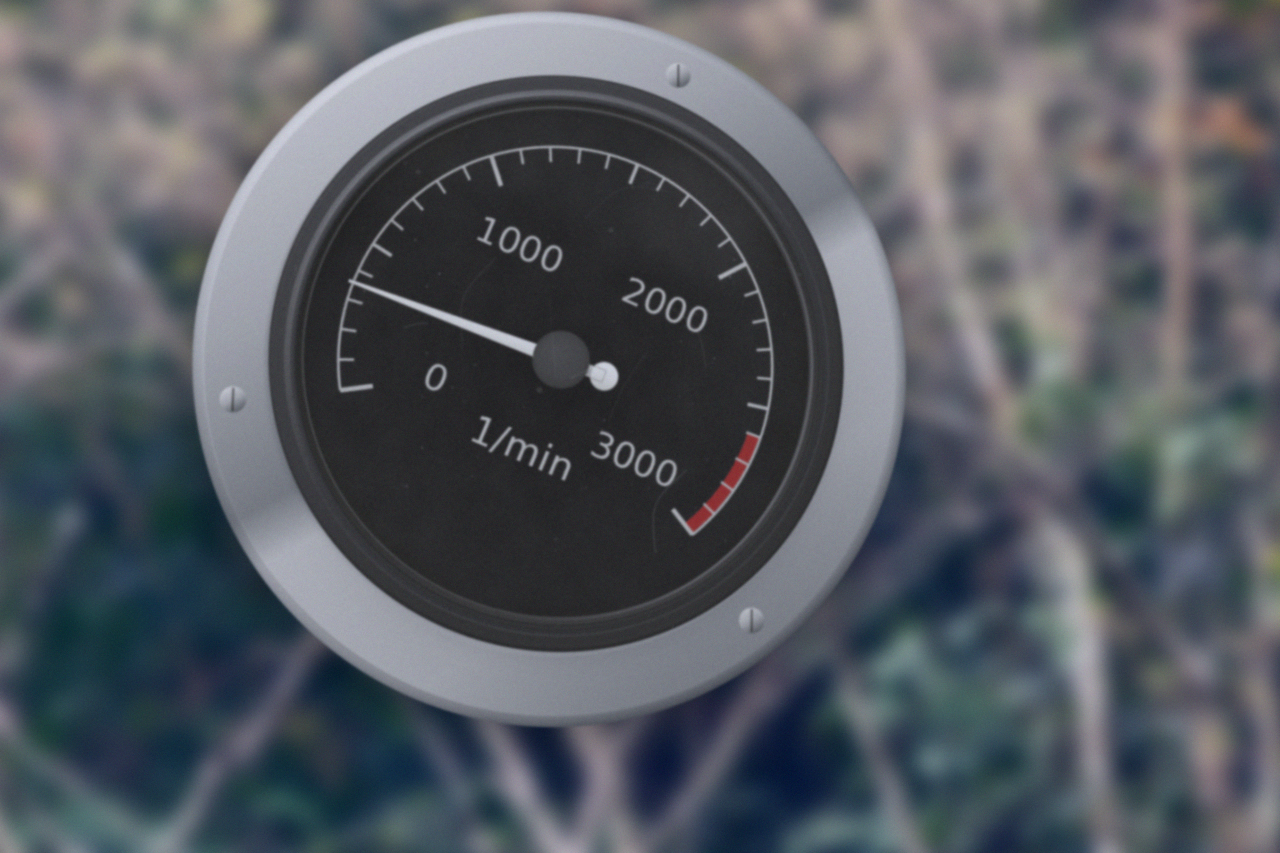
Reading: {"value": 350, "unit": "rpm"}
